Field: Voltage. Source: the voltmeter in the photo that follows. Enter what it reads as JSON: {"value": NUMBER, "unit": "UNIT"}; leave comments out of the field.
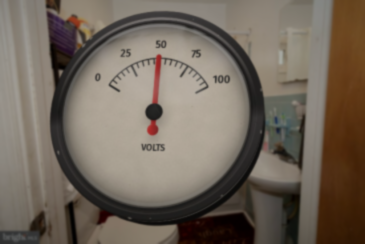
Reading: {"value": 50, "unit": "V"}
